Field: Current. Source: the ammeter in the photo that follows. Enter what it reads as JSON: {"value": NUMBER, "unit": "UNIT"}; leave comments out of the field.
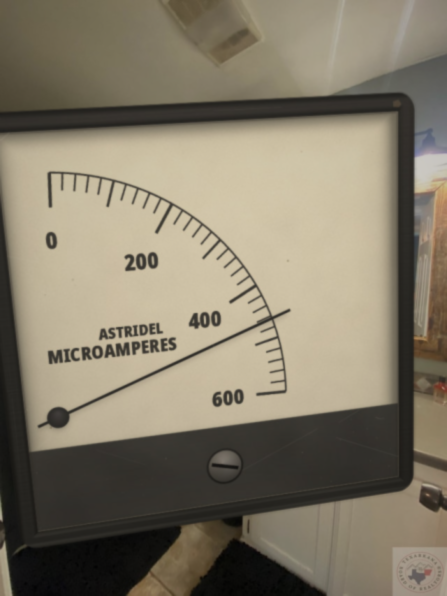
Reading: {"value": 460, "unit": "µA"}
